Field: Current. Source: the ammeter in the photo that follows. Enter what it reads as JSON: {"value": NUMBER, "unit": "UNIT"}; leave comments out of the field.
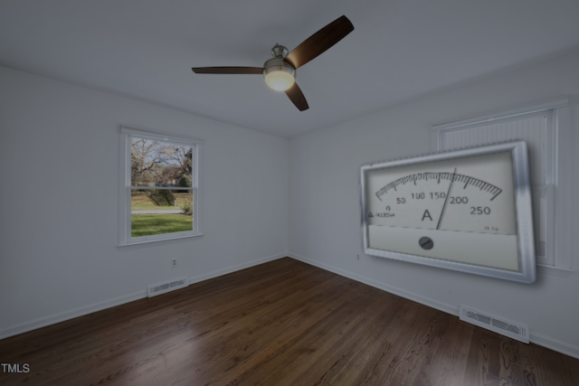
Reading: {"value": 175, "unit": "A"}
